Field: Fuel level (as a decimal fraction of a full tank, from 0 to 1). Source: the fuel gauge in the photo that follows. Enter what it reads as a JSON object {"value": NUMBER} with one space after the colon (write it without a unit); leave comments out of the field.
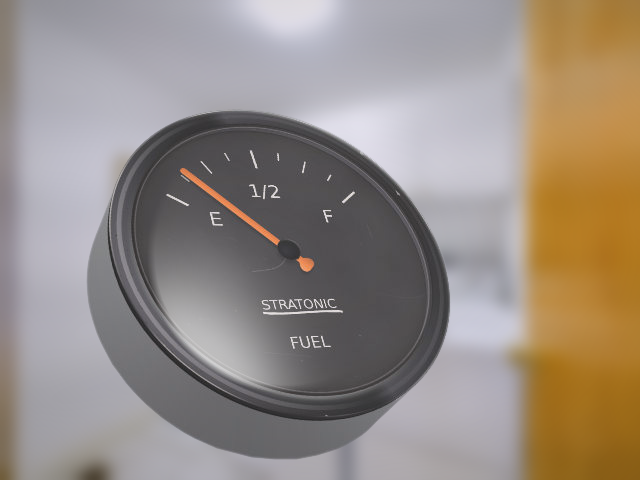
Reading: {"value": 0.125}
